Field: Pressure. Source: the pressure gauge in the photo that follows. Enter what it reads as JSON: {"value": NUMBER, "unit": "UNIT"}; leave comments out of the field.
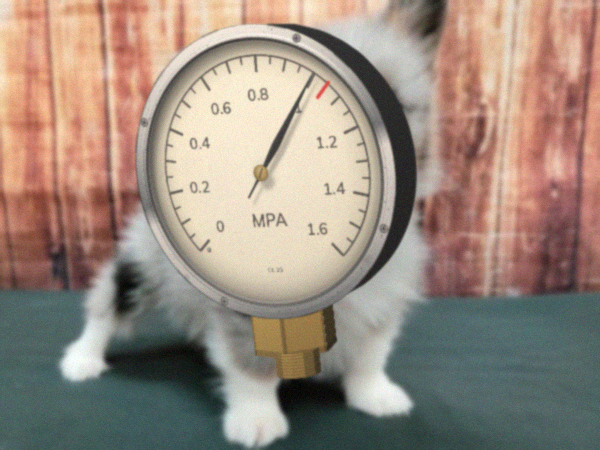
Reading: {"value": 1, "unit": "MPa"}
